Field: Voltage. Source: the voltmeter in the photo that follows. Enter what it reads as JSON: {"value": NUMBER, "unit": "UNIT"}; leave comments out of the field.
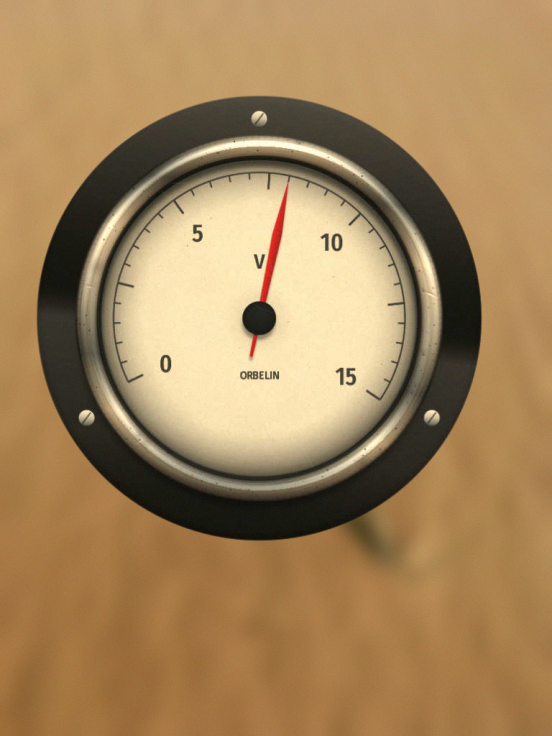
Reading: {"value": 8, "unit": "V"}
